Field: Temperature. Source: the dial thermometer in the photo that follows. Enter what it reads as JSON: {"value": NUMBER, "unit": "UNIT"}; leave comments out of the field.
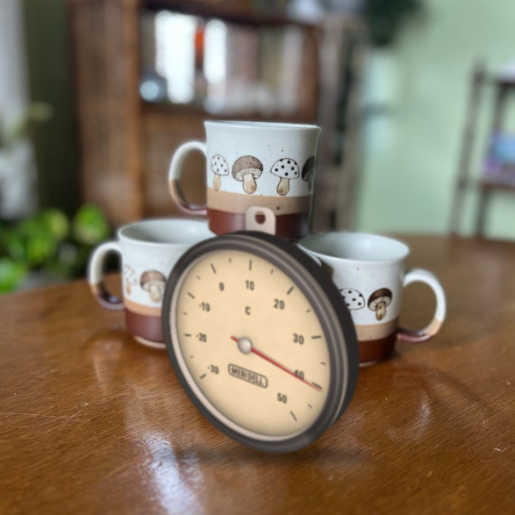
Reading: {"value": 40, "unit": "°C"}
